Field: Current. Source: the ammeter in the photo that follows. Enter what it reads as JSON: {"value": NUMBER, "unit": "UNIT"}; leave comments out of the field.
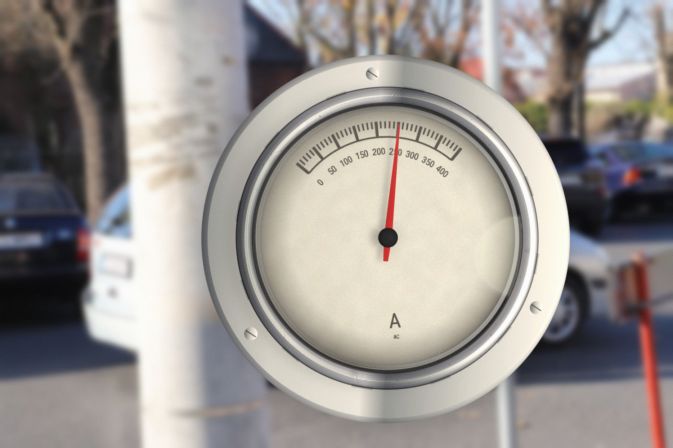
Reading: {"value": 250, "unit": "A"}
